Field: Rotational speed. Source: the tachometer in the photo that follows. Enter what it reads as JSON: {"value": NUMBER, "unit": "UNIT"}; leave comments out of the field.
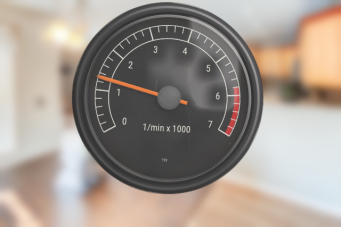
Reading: {"value": 1300, "unit": "rpm"}
